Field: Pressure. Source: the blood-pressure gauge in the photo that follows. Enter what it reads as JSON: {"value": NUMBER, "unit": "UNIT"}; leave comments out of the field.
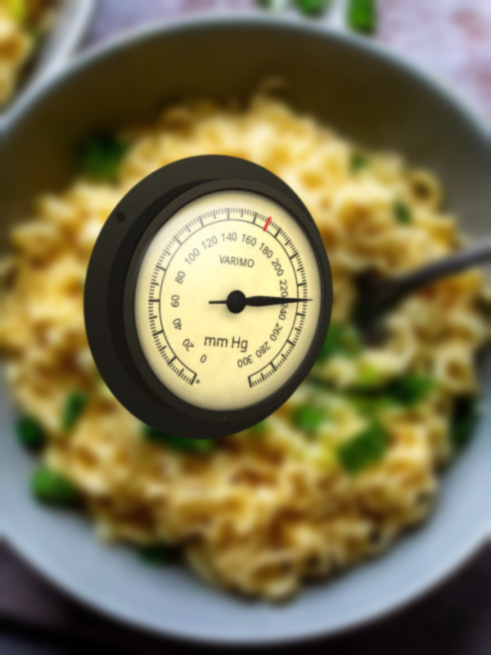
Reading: {"value": 230, "unit": "mmHg"}
